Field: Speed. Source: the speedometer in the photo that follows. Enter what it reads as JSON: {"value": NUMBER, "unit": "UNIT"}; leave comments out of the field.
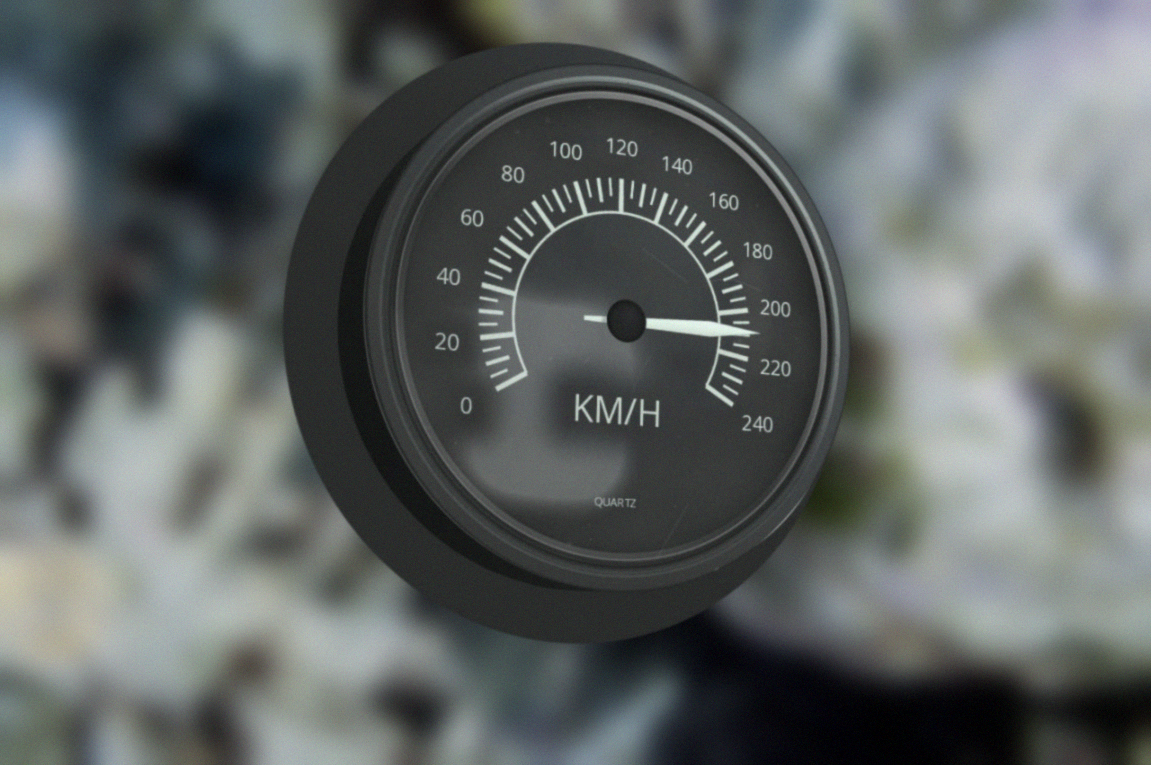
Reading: {"value": 210, "unit": "km/h"}
